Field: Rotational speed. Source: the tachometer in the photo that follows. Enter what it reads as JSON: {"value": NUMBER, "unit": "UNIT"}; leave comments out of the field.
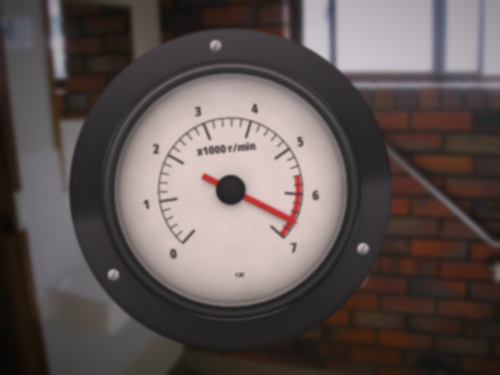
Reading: {"value": 6600, "unit": "rpm"}
